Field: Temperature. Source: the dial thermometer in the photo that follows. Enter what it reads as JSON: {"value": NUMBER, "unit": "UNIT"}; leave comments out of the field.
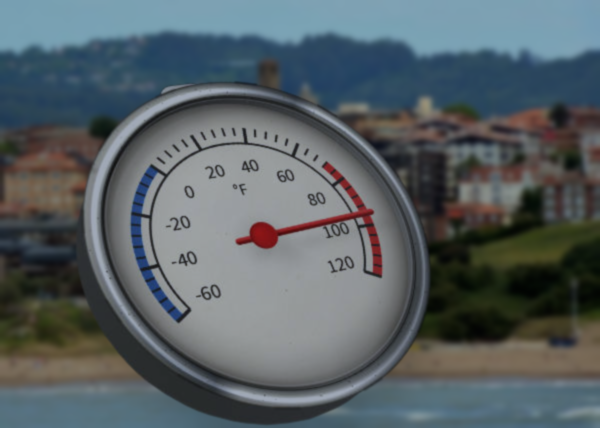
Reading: {"value": 96, "unit": "°F"}
